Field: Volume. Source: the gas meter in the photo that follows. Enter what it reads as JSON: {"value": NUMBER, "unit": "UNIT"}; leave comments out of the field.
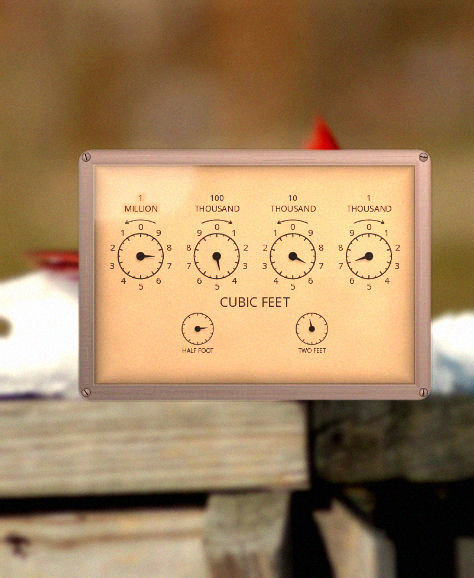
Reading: {"value": 746700, "unit": "ft³"}
